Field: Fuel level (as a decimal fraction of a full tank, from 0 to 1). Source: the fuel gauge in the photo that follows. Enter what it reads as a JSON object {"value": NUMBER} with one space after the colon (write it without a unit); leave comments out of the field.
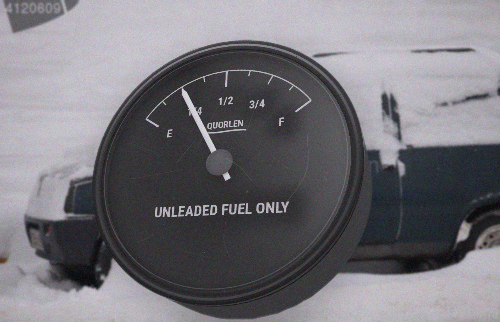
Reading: {"value": 0.25}
